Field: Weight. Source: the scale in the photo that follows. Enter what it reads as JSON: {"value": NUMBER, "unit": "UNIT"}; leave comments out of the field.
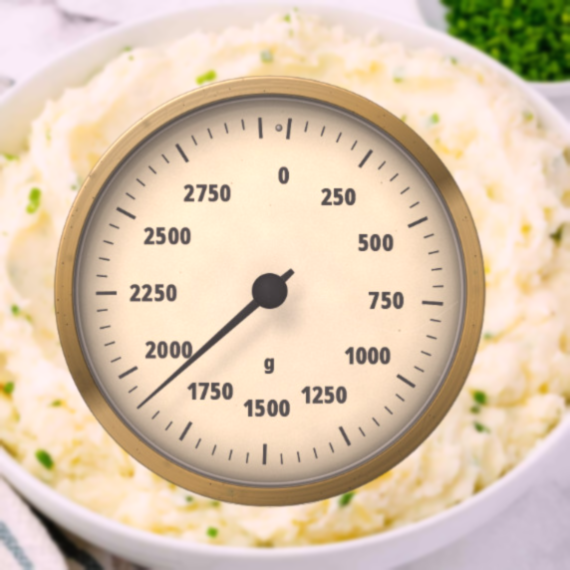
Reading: {"value": 1900, "unit": "g"}
